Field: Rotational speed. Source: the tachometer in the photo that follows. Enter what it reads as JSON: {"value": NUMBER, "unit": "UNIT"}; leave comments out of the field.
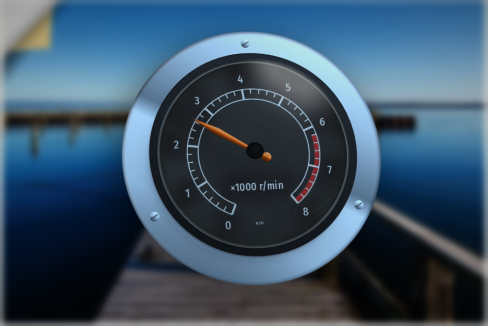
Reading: {"value": 2600, "unit": "rpm"}
